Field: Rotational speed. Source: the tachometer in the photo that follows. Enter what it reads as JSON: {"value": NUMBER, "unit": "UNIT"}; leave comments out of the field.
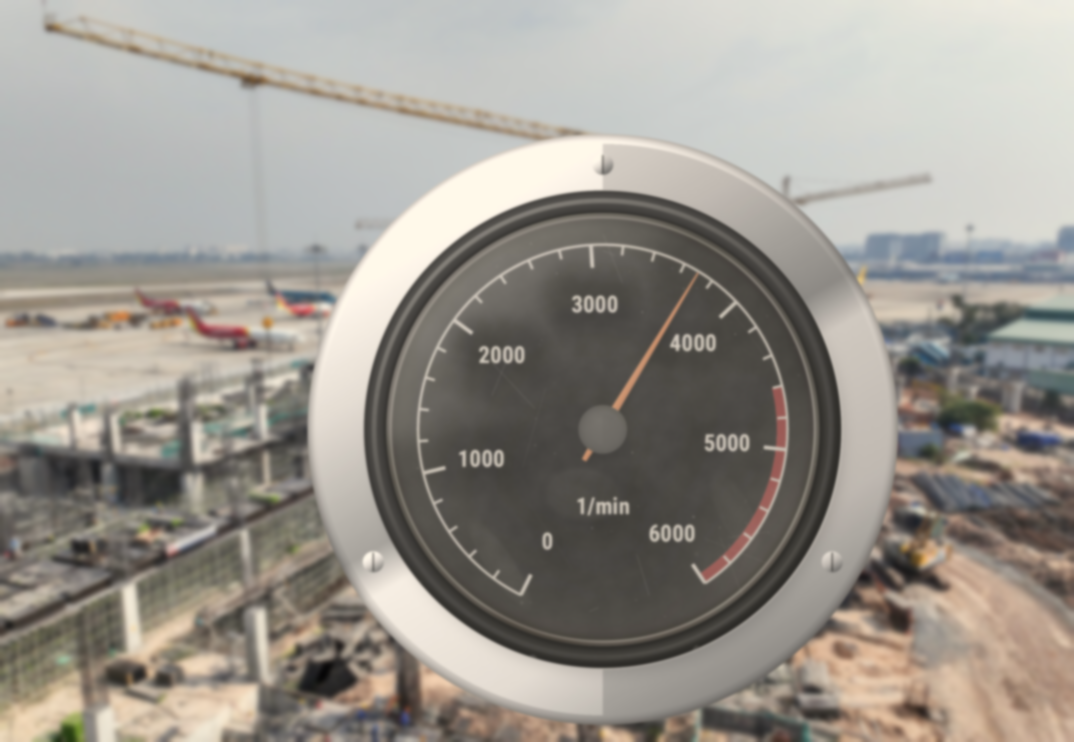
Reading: {"value": 3700, "unit": "rpm"}
